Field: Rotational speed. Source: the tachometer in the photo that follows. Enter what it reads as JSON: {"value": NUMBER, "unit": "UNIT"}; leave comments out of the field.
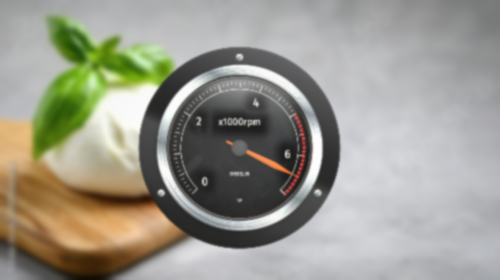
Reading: {"value": 6500, "unit": "rpm"}
